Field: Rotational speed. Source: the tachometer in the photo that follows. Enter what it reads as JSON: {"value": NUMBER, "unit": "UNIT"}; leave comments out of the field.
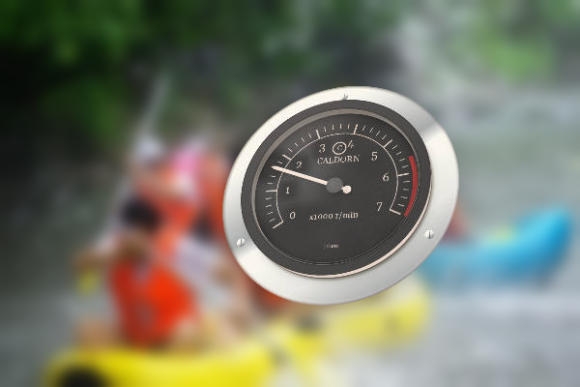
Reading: {"value": 1600, "unit": "rpm"}
